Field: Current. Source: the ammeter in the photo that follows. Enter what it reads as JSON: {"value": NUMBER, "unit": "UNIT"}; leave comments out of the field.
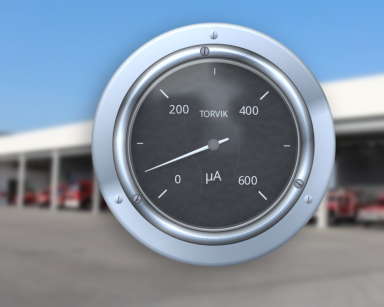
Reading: {"value": 50, "unit": "µA"}
